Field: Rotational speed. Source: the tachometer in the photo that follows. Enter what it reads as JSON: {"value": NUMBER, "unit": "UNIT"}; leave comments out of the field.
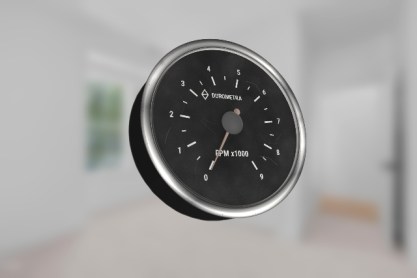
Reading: {"value": 0, "unit": "rpm"}
